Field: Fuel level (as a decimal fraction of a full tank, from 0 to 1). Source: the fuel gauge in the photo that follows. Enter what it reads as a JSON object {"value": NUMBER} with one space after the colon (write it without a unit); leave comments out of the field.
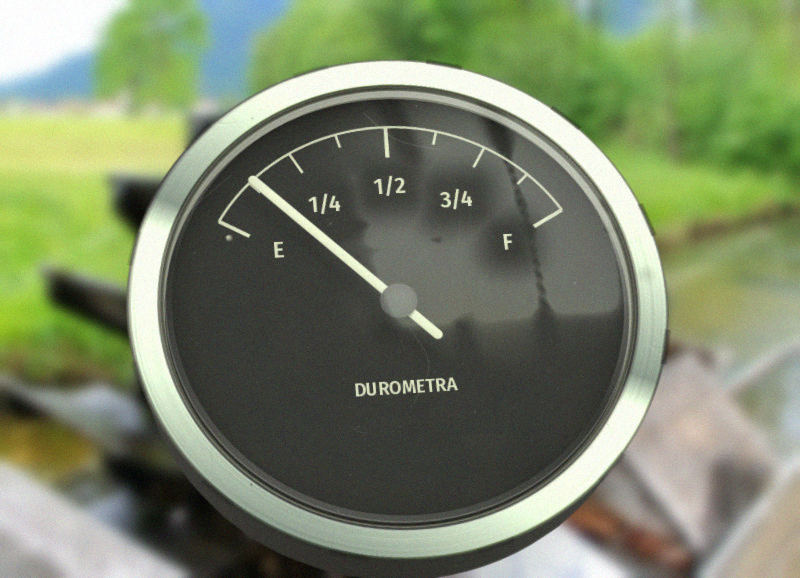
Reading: {"value": 0.125}
